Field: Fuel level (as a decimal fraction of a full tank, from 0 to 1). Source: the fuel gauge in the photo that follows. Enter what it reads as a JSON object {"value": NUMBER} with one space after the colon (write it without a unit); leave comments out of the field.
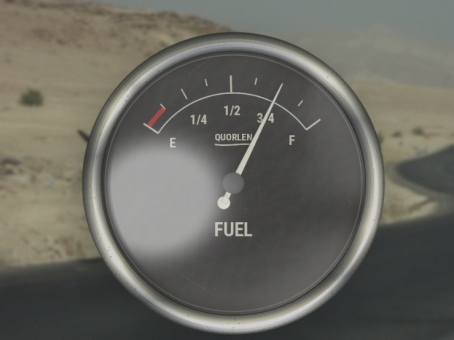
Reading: {"value": 0.75}
